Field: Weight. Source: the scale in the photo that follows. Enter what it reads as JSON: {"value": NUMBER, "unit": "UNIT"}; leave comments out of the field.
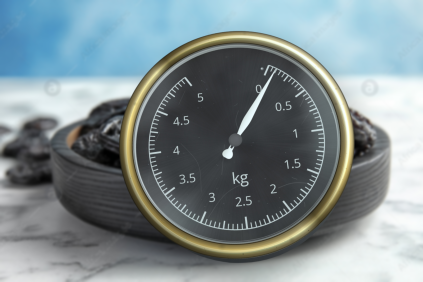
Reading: {"value": 0.1, "unit": "kg"}
